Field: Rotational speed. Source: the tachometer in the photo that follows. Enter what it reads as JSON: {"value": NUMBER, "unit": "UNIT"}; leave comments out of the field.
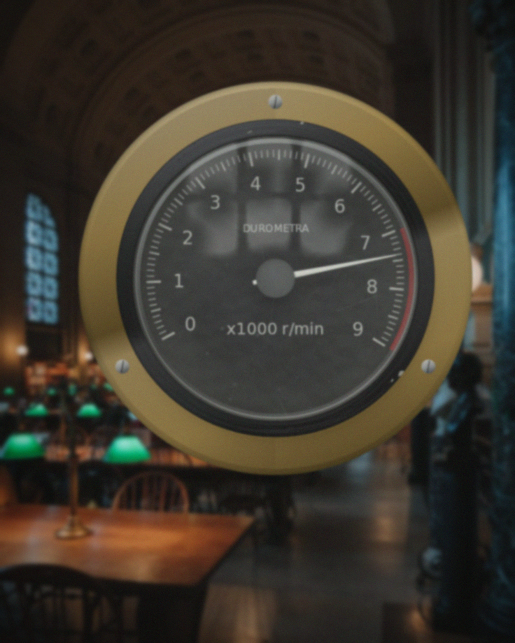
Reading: {"value": 7400, "unit": "rpm"}
